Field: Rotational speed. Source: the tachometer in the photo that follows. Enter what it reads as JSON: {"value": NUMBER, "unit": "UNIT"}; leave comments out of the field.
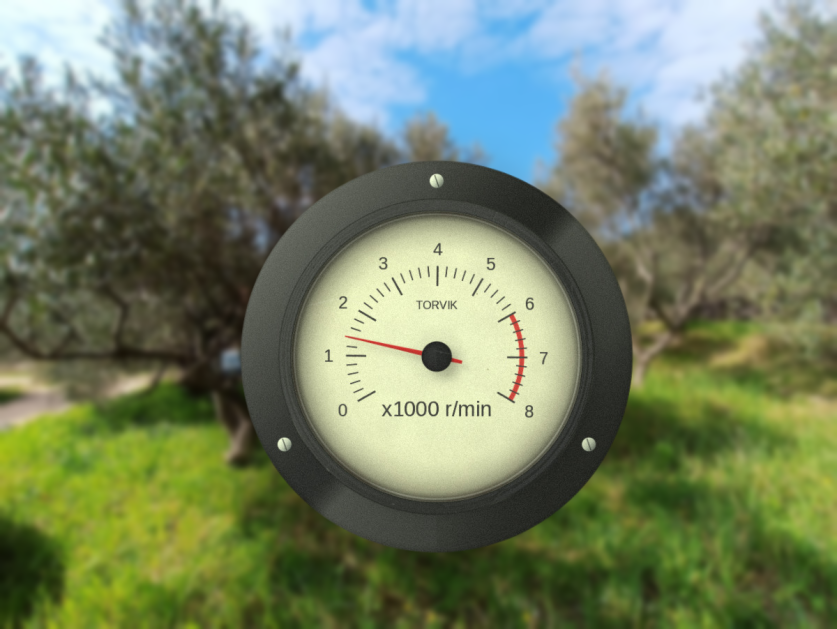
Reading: {"value": 1400, "unit": "rpm"}
